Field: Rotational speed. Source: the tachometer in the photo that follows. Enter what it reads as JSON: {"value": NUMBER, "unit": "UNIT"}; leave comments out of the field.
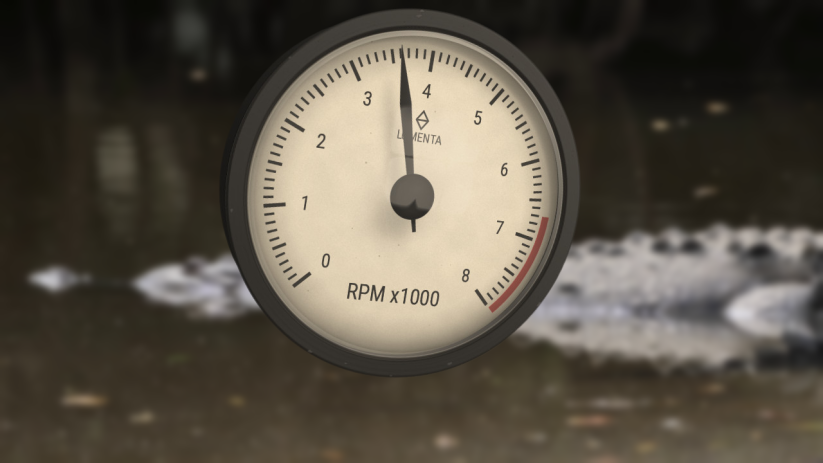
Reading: {"value": 3600, "unit": "rpm"}
